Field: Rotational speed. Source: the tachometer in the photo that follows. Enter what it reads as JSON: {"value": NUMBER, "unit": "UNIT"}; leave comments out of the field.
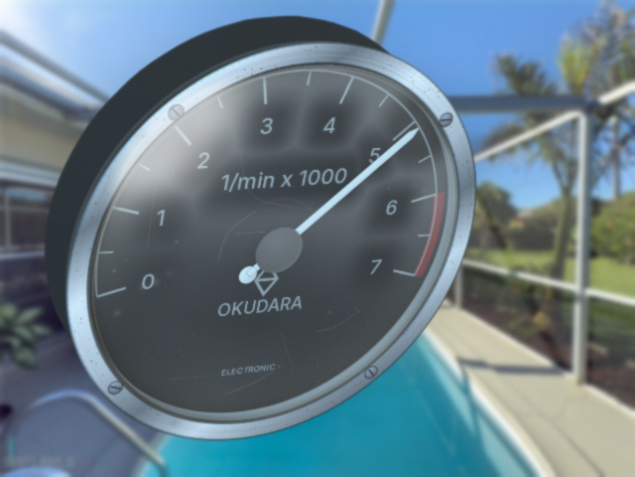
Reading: {"value": 5000, "unit": "rpm"}
